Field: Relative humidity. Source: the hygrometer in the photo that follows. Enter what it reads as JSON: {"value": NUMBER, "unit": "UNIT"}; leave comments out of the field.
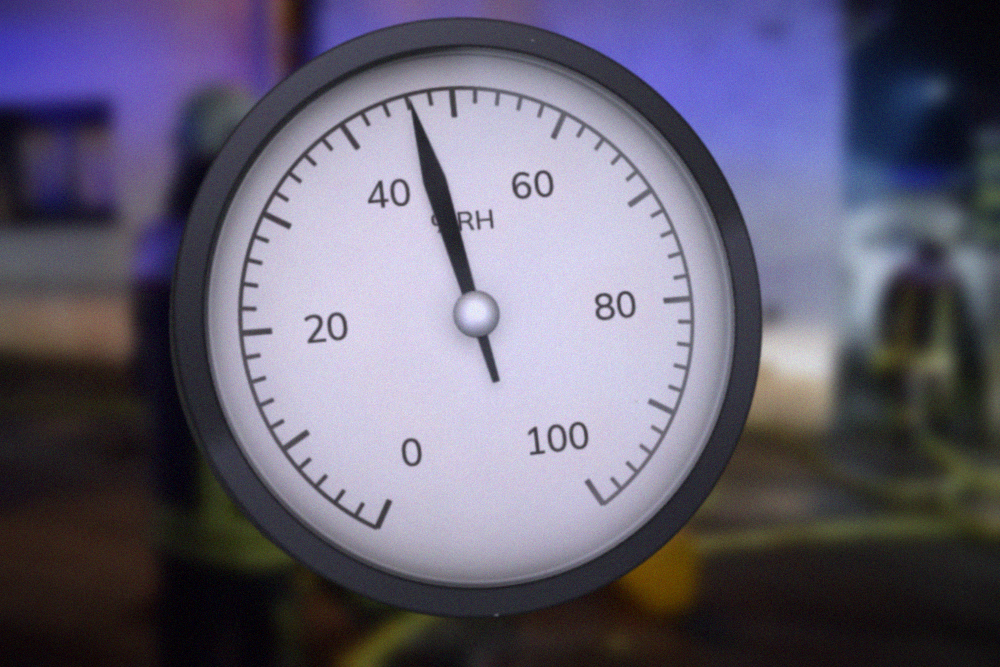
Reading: {"value": 46, "unit": "%"}
